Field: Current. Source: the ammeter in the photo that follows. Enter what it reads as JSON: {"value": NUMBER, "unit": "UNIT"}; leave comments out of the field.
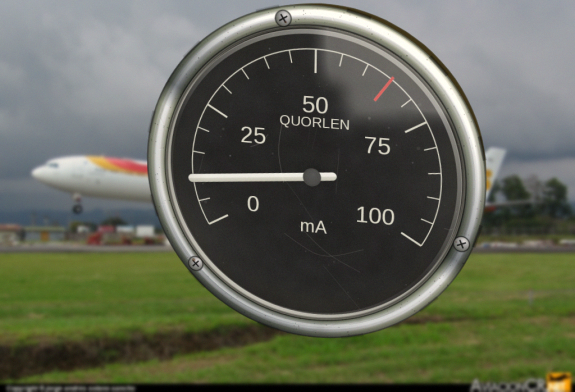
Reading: {"value": 10, "unit": "mA"}
